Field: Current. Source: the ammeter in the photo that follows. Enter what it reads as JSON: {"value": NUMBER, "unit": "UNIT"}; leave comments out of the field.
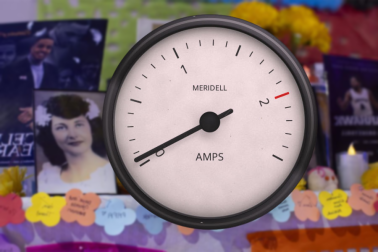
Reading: {"value": 0.05, "unit": "A"}
